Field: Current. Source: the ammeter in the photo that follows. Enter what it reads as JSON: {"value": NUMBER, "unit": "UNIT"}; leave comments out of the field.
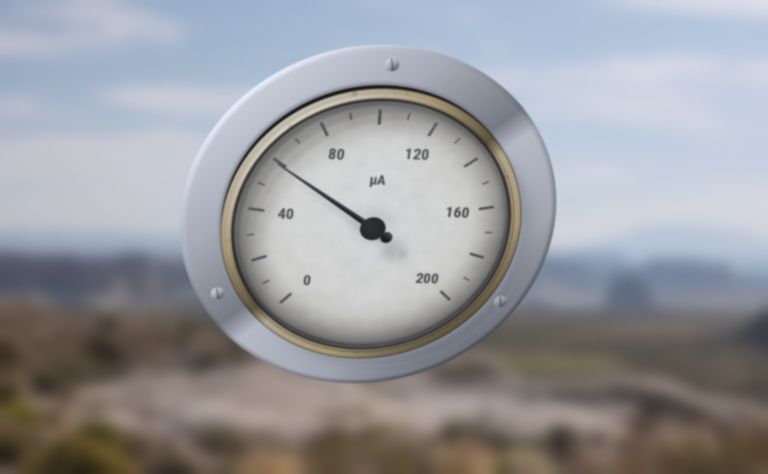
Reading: {"value": 60, "unit": "µA"}
